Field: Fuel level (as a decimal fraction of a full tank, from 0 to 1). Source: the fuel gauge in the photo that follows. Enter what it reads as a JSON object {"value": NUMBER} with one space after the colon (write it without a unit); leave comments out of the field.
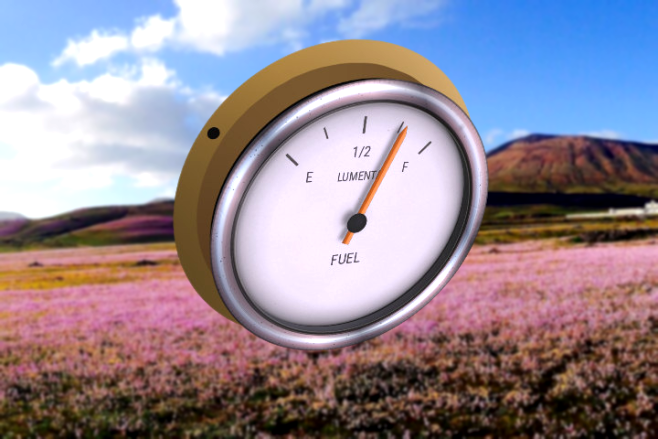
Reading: {"value": 0.75}
